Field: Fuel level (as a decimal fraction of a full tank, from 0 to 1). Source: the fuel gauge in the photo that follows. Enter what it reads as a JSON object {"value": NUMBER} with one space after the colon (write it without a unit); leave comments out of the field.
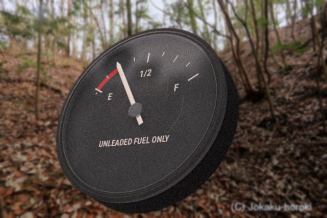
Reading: {"value": 0.25}
